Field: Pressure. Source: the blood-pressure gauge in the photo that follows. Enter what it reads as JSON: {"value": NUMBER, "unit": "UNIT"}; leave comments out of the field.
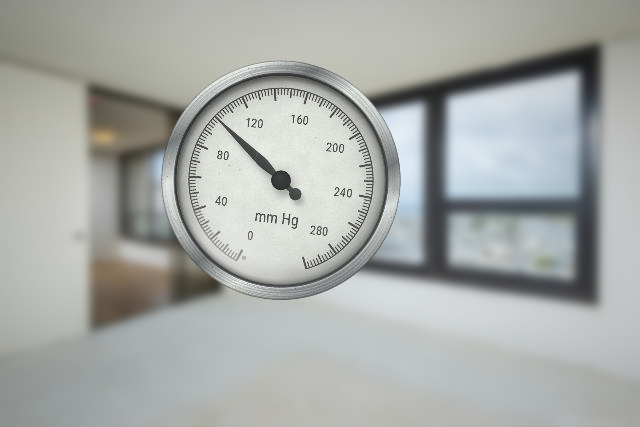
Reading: {"value": 100, "unit": "mmHg"}
